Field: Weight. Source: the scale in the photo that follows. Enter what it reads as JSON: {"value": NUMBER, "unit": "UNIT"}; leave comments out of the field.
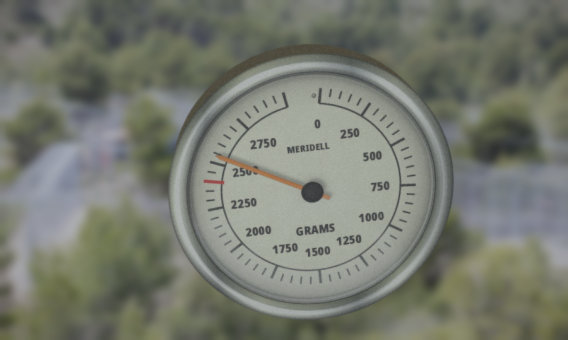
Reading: {"value": 2550, "unit": "g"}
